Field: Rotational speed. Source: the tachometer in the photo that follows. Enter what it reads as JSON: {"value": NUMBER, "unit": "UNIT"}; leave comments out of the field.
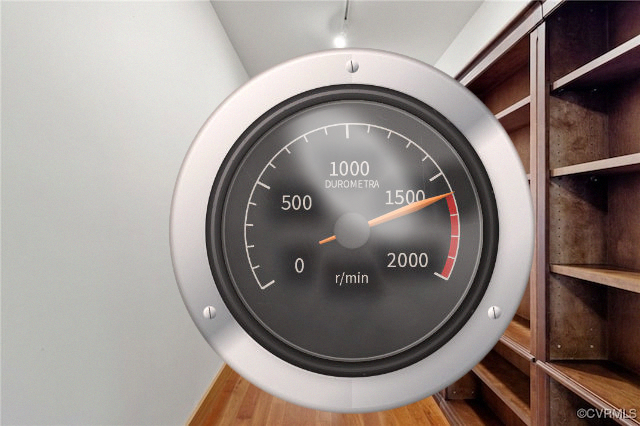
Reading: {"value": 1600, "unit": "rpm"}
